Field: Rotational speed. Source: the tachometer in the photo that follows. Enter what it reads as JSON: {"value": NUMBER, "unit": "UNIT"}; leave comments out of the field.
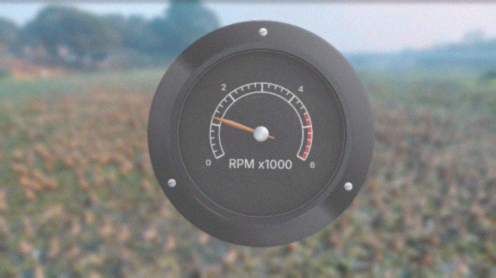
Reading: {"value": 1200, "unit": "rpm"}
